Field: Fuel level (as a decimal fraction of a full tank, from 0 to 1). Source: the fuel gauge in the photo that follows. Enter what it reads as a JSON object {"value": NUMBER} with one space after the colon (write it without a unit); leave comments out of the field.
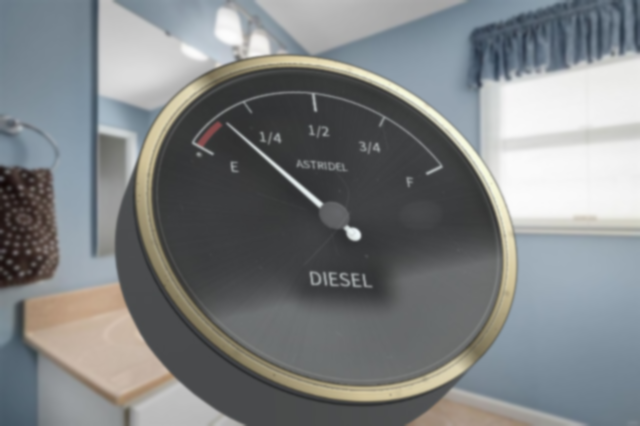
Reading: {"value": 0.125}
